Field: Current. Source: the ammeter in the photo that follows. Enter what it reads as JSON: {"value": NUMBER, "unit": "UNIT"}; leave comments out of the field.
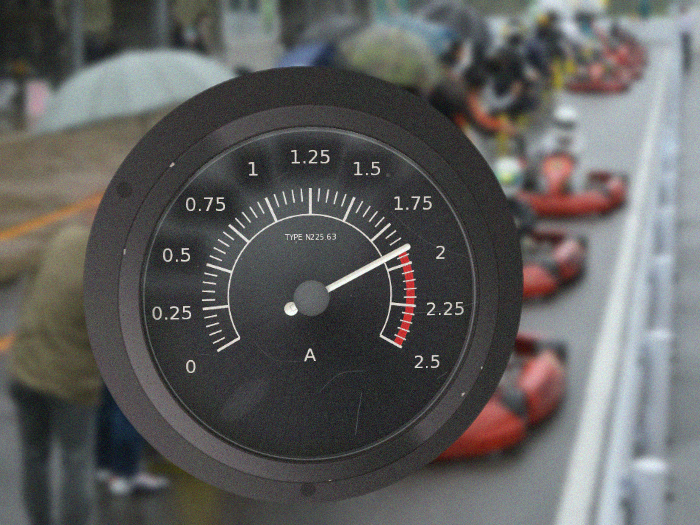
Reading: {"value": 1.9, "unit": "A"}
